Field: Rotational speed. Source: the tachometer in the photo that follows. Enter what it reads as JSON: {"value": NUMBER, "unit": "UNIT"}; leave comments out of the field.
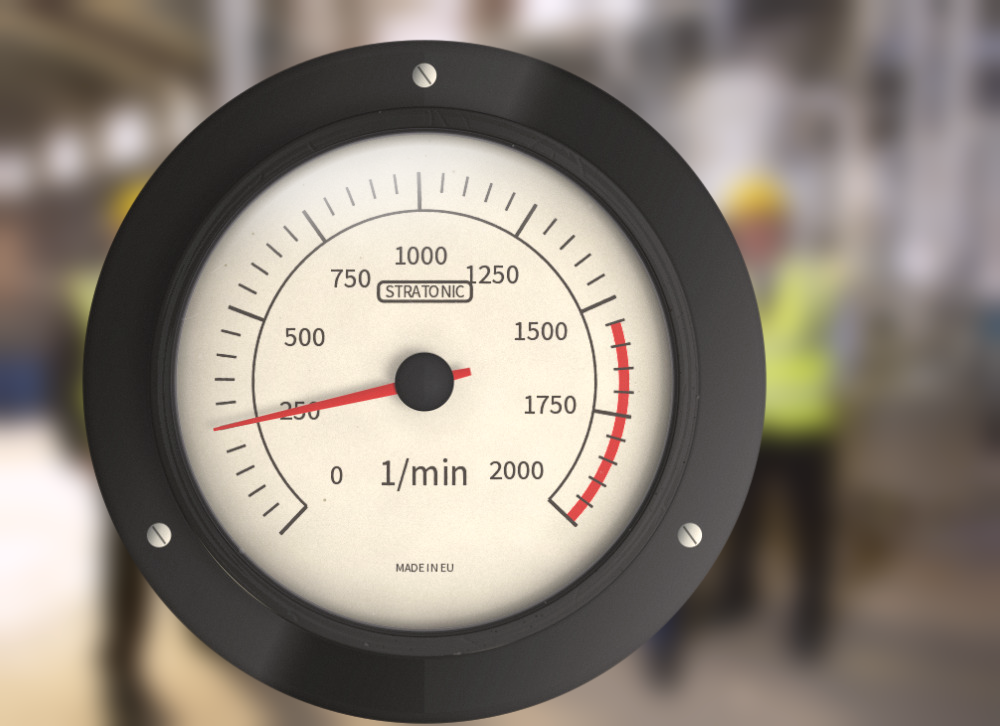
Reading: {"value": 250, "unit": "rpm"}
